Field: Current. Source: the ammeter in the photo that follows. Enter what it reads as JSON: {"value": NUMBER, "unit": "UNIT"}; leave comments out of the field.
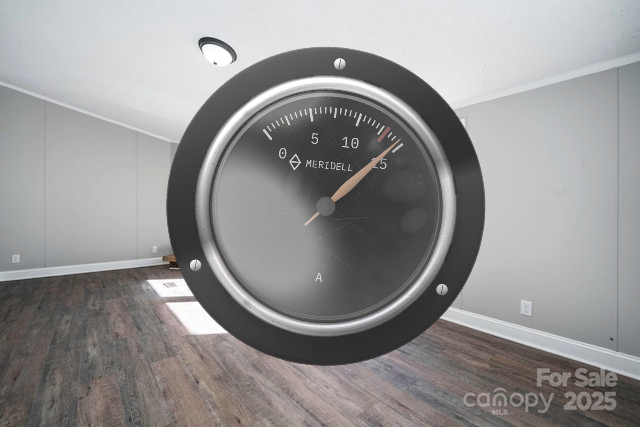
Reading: {"value": 14.5, "unit": "A"}
